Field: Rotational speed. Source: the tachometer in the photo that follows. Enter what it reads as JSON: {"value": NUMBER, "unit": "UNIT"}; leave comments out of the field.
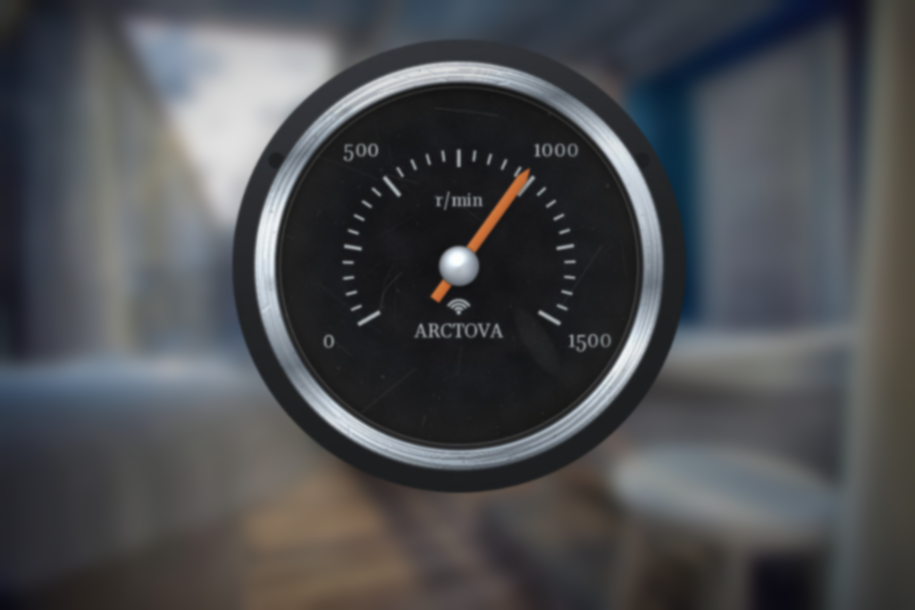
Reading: {"value": 975, "unit": "rpm"}
